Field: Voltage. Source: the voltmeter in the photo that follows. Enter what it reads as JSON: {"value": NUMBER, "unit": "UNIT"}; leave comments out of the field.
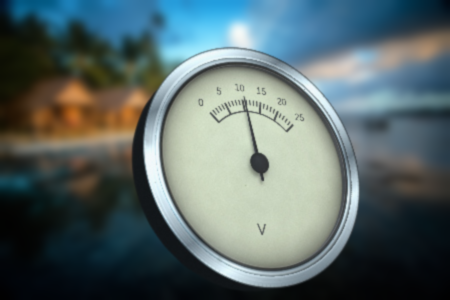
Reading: {"value": 10, "unit": "V"}
